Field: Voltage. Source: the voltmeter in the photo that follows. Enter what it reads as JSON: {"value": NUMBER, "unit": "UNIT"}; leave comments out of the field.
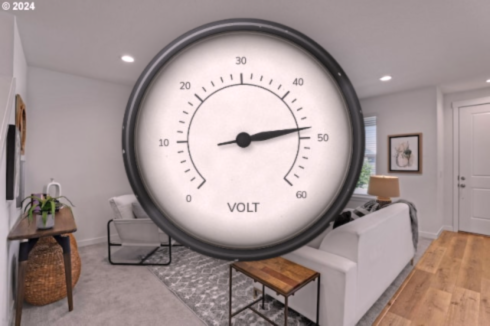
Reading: {"value": 48, "unit": "V"}
